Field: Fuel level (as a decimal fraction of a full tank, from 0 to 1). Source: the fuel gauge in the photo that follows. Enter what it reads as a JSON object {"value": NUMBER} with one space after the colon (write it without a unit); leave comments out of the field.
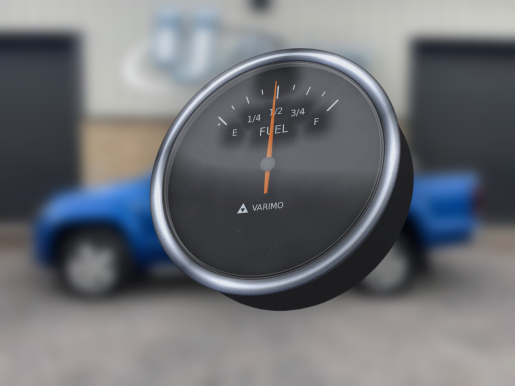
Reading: {"value": 0.5}
